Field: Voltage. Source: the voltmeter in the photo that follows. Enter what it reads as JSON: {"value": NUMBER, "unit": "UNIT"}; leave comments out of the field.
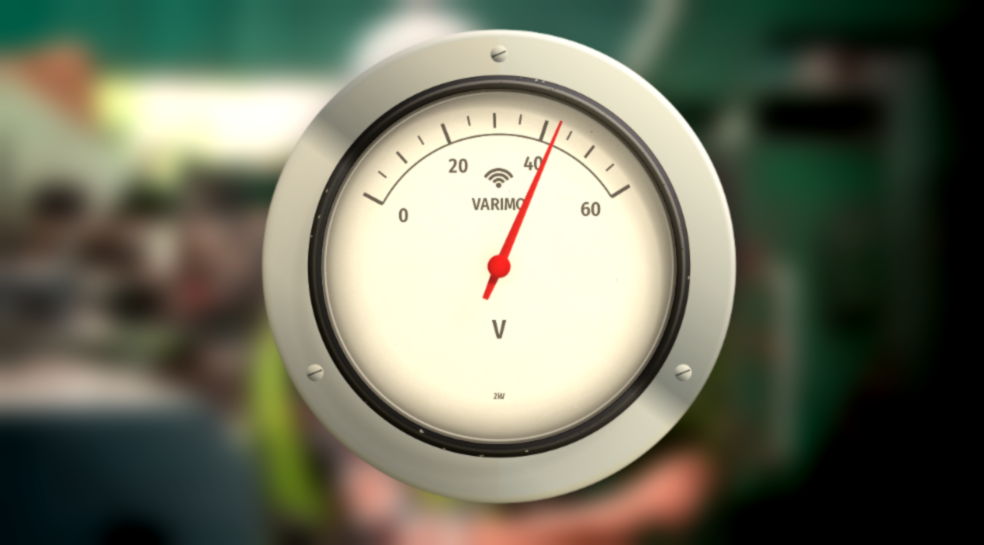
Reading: {"value": 42.5, "unit": "V"}
